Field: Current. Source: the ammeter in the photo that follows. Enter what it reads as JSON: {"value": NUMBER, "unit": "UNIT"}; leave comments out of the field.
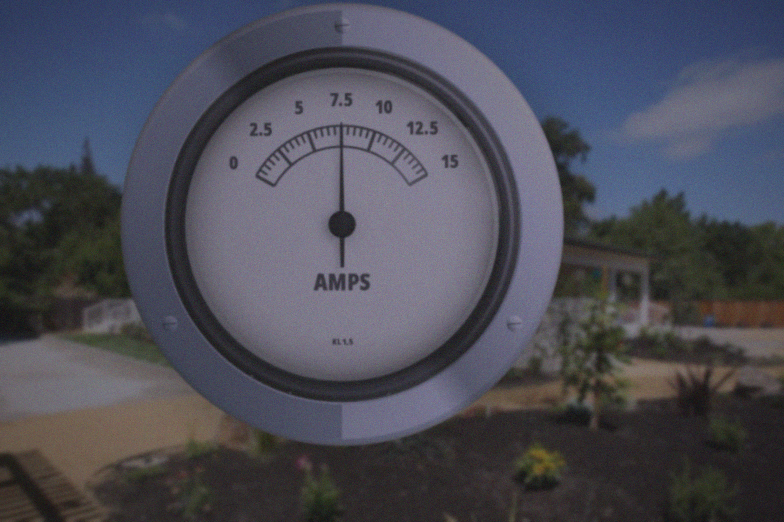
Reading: {"value": 7.5, "unit": "A"}
